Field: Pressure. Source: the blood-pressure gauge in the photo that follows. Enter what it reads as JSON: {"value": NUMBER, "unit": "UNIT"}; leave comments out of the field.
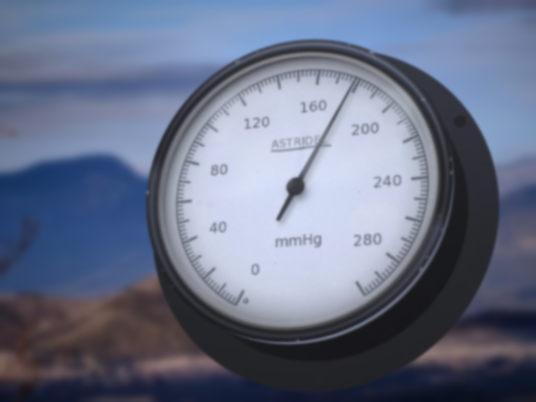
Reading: {"value": 180, "unit": "mmHg"}
